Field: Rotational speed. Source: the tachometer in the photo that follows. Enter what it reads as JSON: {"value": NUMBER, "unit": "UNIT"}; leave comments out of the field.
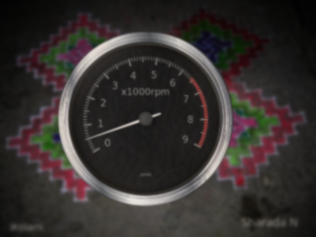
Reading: {"value": 500, "unit": "rpm"}
